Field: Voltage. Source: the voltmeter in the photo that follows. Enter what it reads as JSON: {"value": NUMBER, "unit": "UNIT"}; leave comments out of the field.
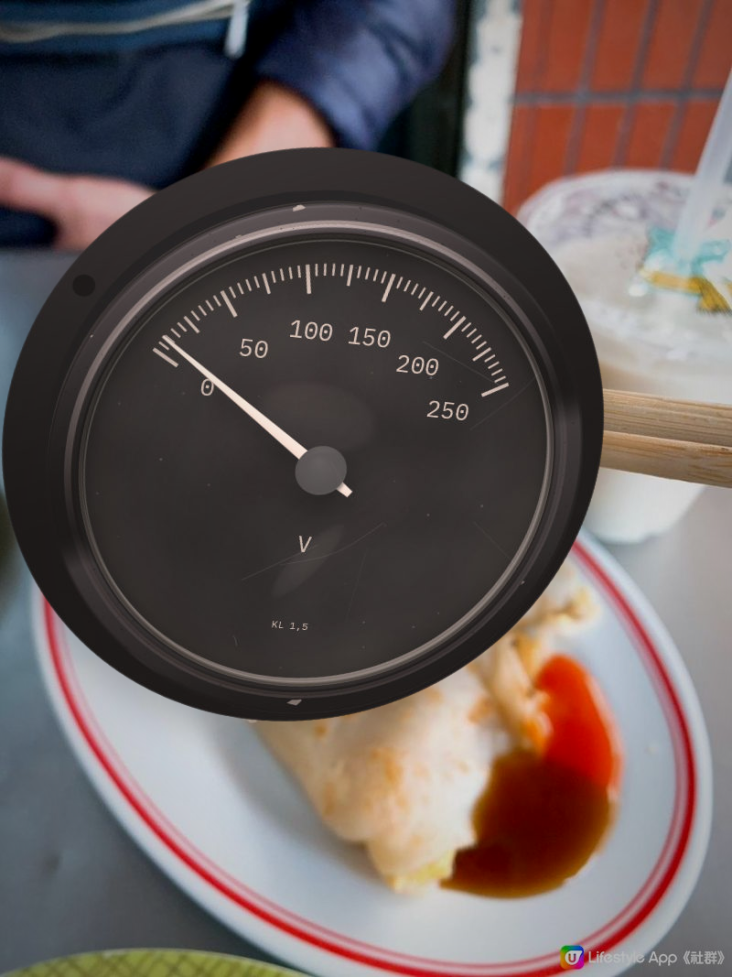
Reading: {"value": 10, "unit": "V"}
